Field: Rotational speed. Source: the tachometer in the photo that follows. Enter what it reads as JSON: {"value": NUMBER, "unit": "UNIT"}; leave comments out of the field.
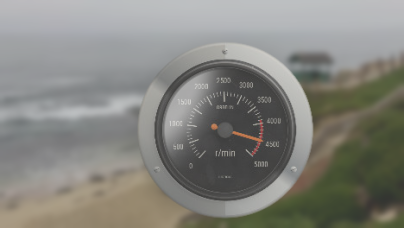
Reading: {"value": 4500, "unit": "rpm"}
